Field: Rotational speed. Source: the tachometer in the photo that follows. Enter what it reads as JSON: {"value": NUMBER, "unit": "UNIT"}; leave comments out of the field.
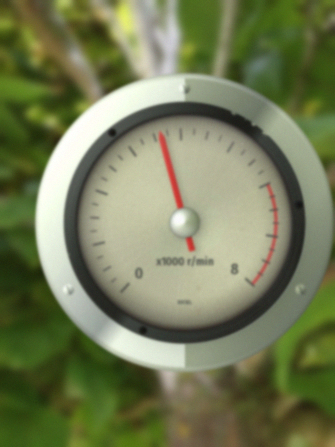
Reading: {"value": 3625, "unit": "rpm"}
